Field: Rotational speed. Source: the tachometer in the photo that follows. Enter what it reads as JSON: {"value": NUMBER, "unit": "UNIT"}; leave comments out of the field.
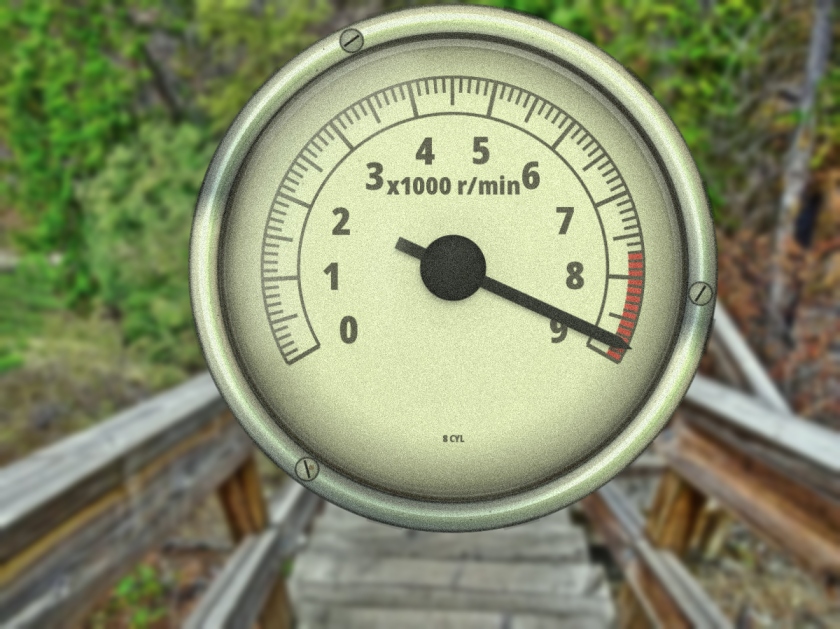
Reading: {"value": 8800, "unit": "rpm"}
